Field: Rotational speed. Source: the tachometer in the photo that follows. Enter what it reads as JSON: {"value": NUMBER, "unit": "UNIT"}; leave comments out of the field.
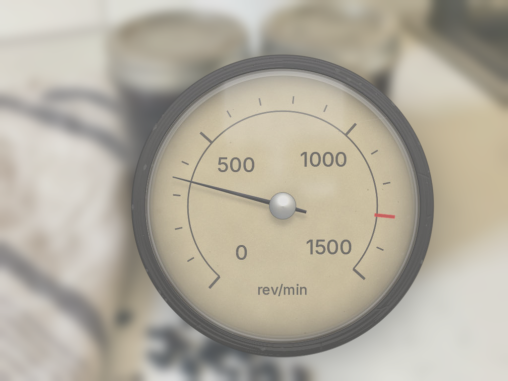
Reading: {"value": 350, "unit": "rpm"}
